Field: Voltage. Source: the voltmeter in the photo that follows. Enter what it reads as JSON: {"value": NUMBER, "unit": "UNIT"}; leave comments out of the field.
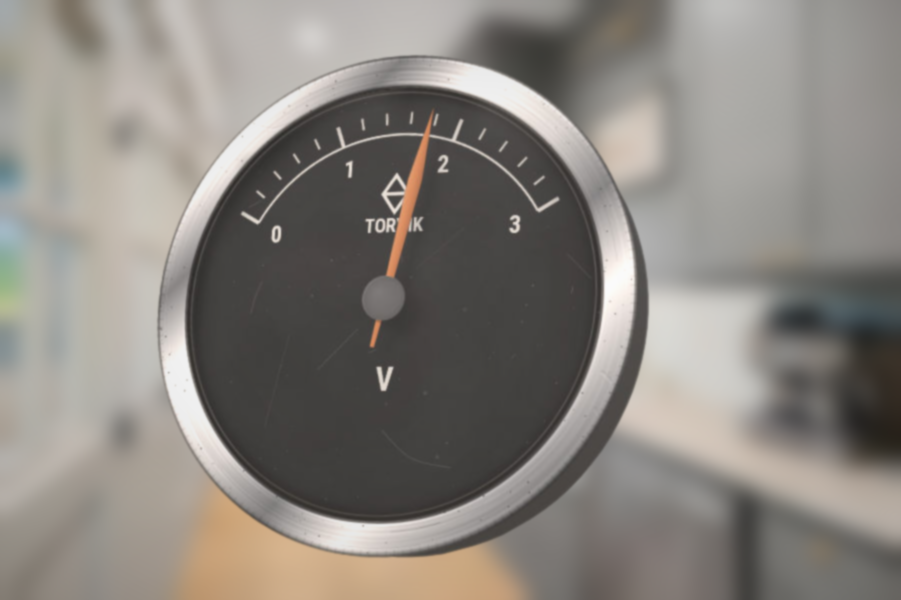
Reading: {"value": 1.8, "unit": "V"}
